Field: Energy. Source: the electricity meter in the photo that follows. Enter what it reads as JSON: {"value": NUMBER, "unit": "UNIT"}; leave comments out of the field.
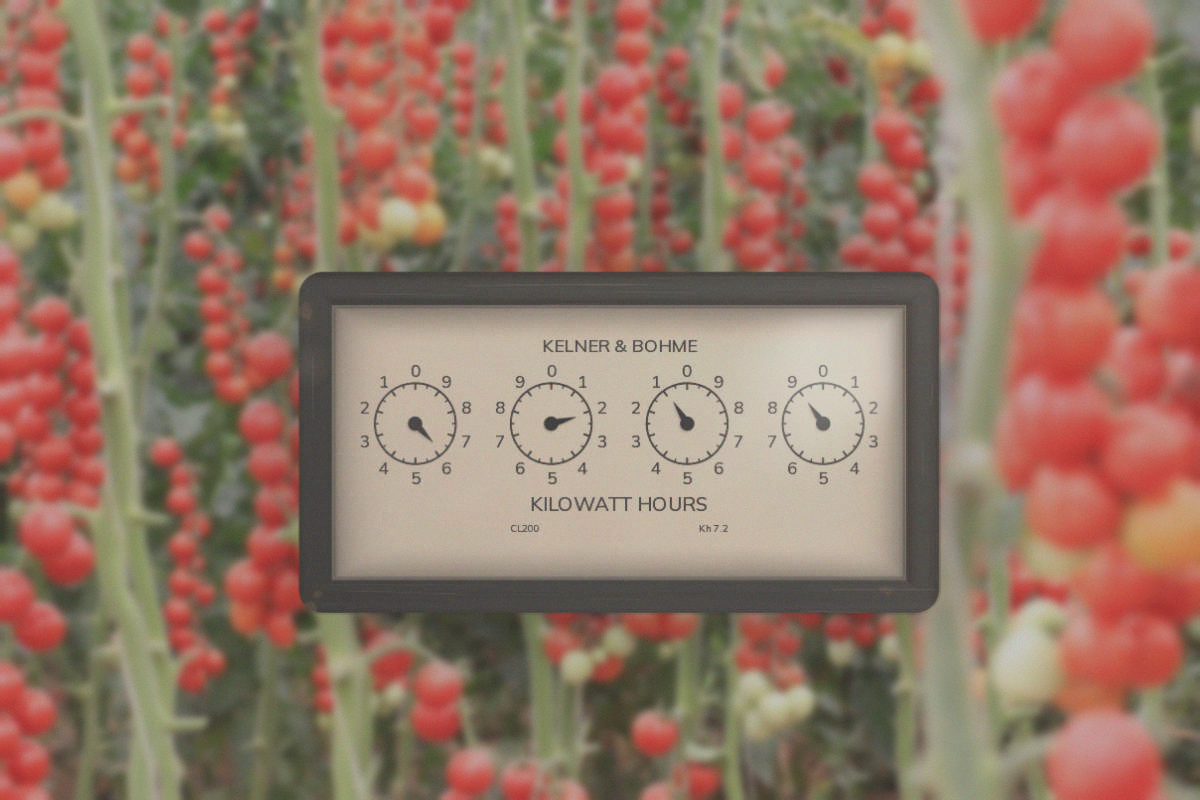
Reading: {"value": 6209, "unit": "kWh"}
